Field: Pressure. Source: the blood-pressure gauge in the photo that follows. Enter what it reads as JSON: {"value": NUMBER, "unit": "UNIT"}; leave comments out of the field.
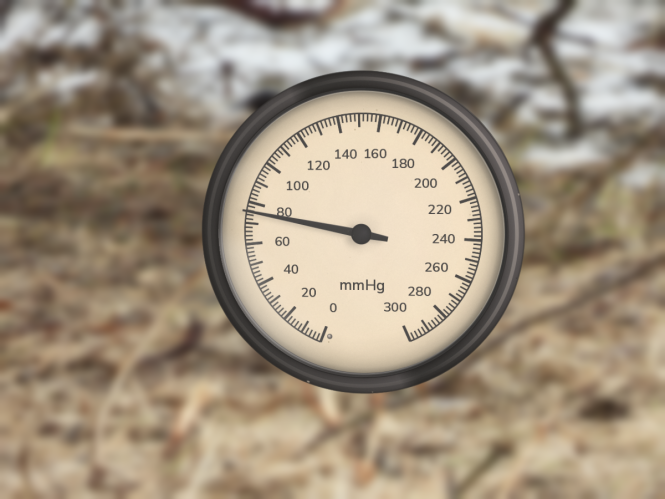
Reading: {"value": 76, "unit": "mmHg"}
